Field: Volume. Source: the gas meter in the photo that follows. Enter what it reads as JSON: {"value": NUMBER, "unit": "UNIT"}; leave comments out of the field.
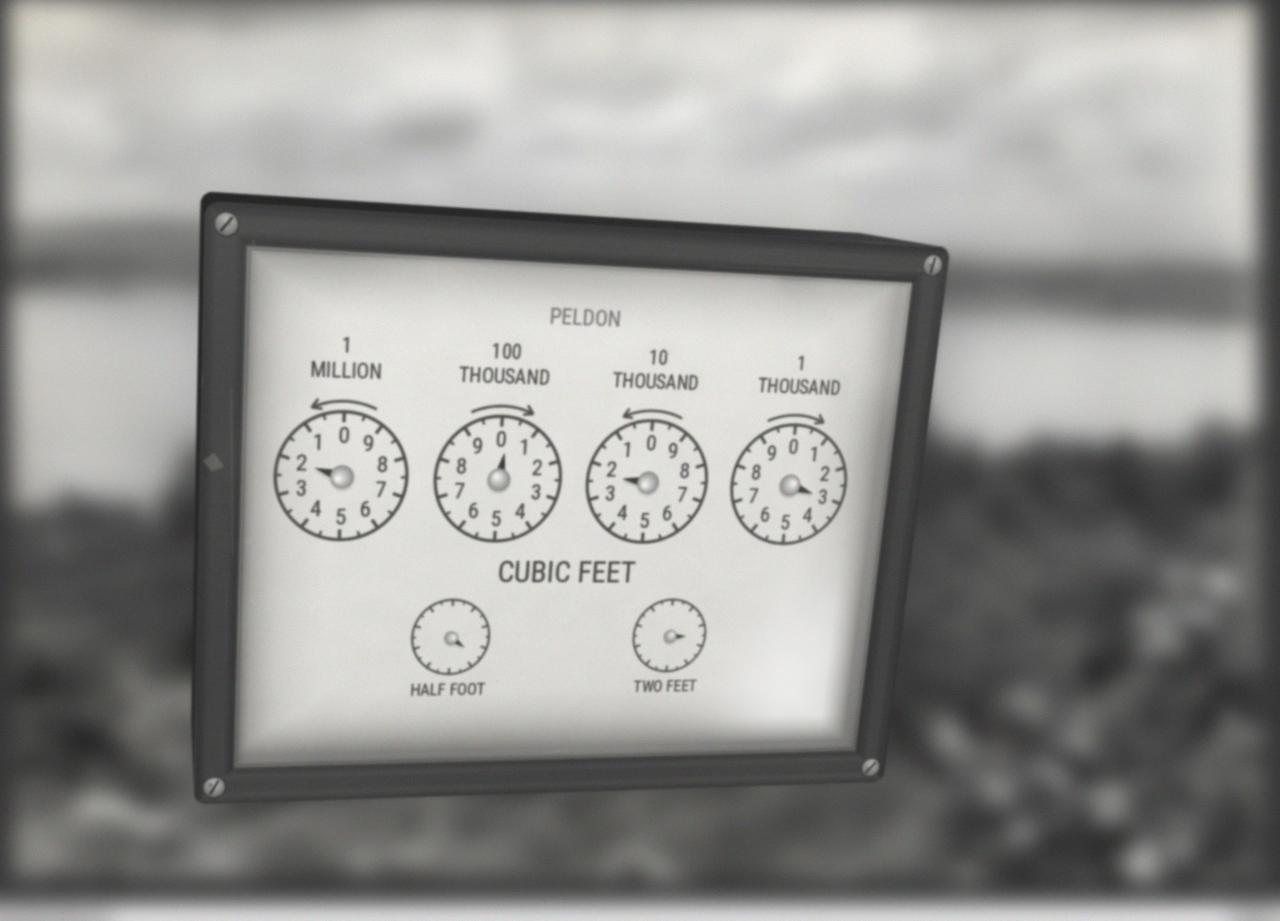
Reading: {"value": 202300, "unit": "ft³"}
